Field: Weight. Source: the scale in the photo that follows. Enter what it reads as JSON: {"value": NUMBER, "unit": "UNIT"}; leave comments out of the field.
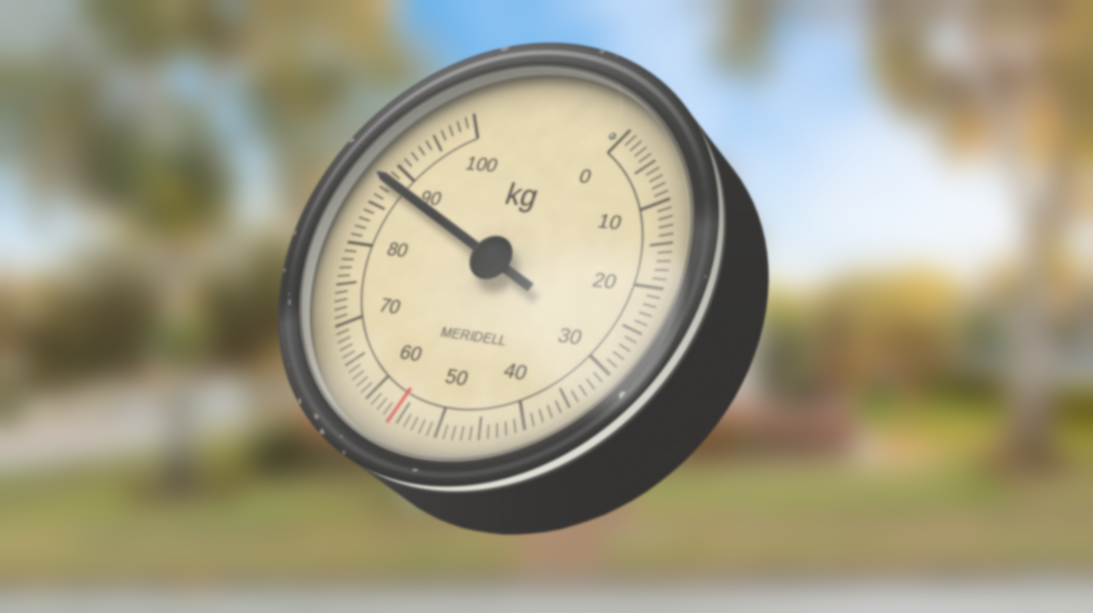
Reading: {"value": 88, "unit": "kg"}
